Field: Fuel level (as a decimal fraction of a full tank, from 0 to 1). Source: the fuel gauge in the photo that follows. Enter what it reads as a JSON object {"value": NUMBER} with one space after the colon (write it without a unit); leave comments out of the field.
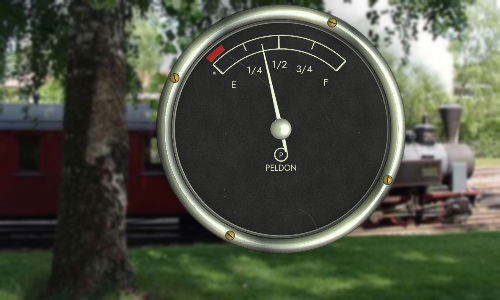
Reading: {"value": 0.375}
